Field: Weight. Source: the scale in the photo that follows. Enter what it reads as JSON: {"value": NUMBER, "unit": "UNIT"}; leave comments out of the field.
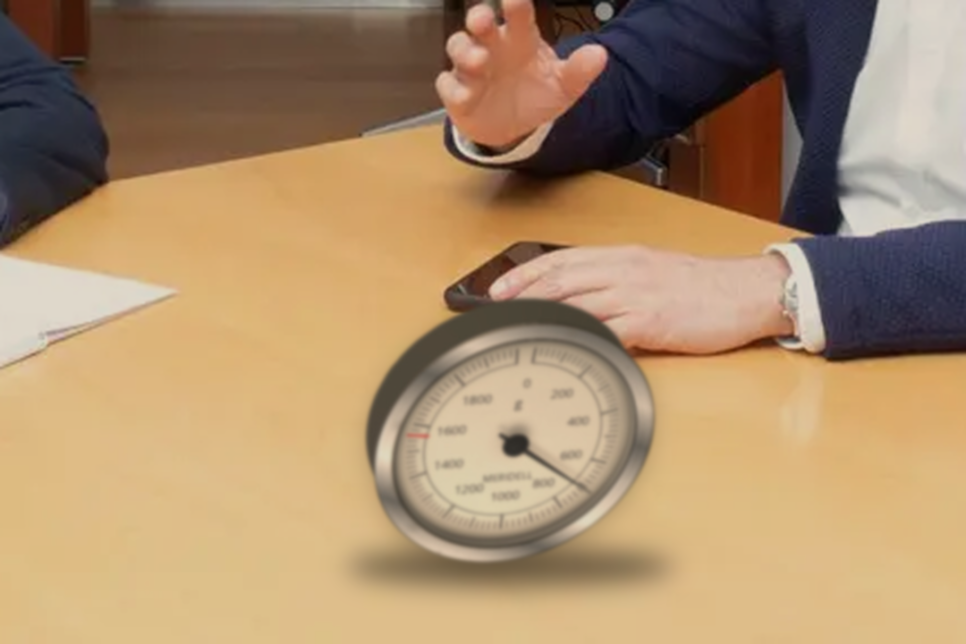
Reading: {"value": 700, "unit": "g"}
